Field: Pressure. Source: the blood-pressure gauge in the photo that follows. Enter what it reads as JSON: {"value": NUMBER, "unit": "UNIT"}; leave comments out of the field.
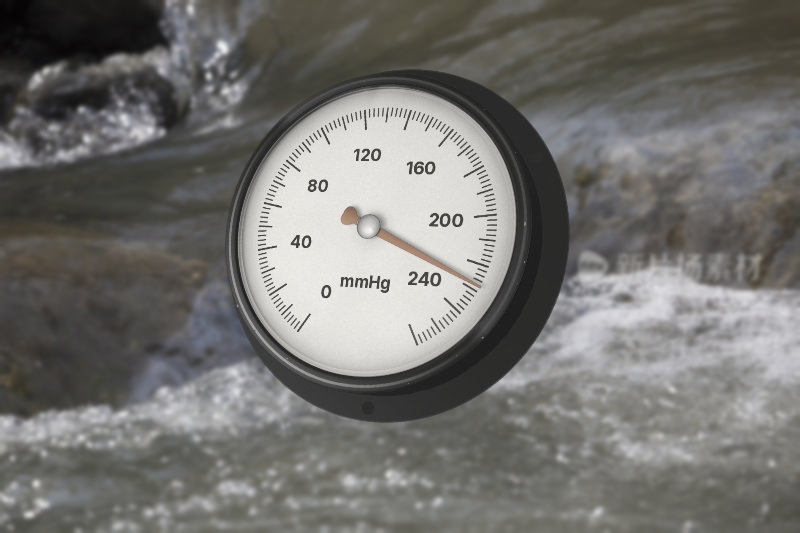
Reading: {"value": 228, "unit": "mmHg"}
